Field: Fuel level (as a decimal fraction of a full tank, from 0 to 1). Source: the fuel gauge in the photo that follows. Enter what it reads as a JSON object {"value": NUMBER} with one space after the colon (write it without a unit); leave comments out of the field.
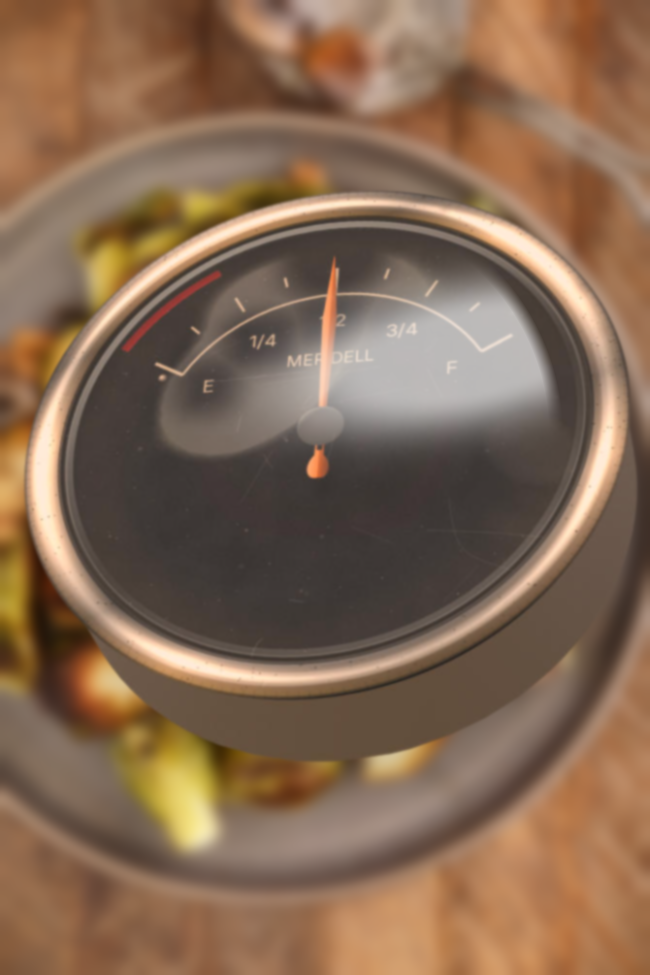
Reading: {"value": 0.5}
